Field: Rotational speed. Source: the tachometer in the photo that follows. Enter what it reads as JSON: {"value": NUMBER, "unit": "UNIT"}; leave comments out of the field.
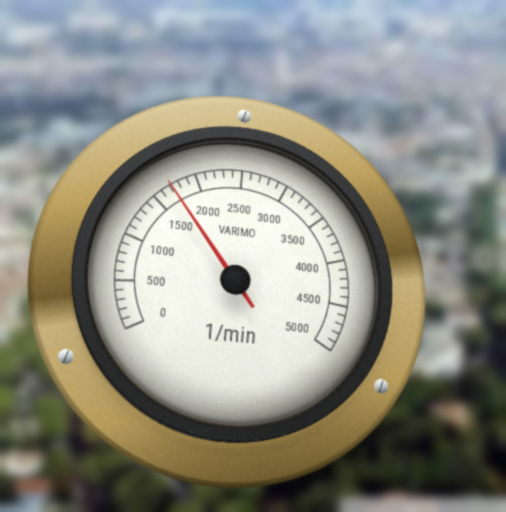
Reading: {"value": 1700, "unit": "rpm"}
